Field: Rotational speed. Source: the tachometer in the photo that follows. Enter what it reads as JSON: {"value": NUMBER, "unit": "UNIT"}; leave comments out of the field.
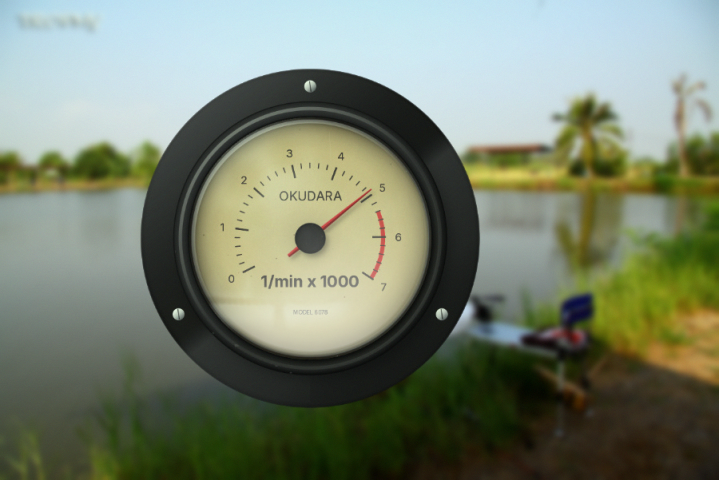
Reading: {"value": 4900, "unit": "rpm"}
